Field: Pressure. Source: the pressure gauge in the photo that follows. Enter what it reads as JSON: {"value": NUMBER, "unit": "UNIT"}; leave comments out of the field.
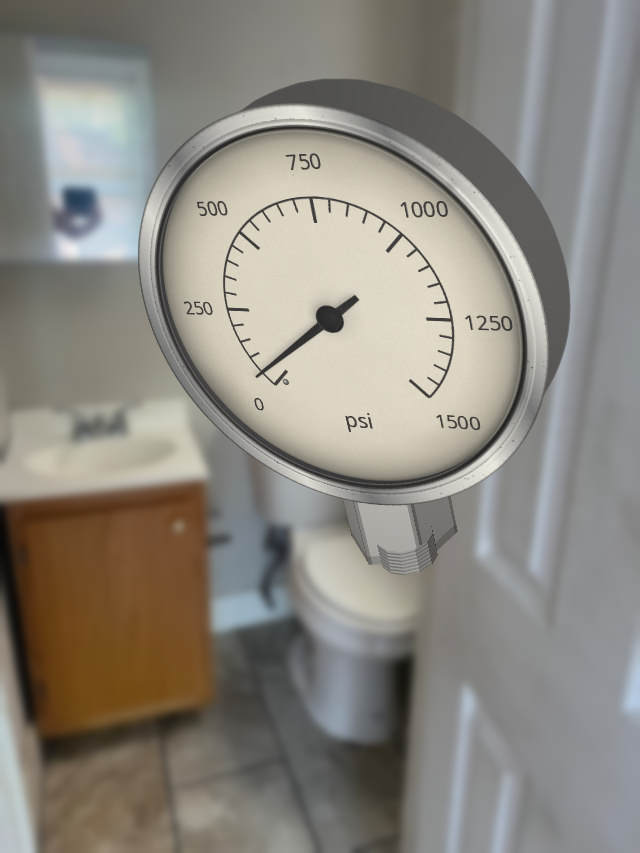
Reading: {"value": 50, "unit": "psi"}
